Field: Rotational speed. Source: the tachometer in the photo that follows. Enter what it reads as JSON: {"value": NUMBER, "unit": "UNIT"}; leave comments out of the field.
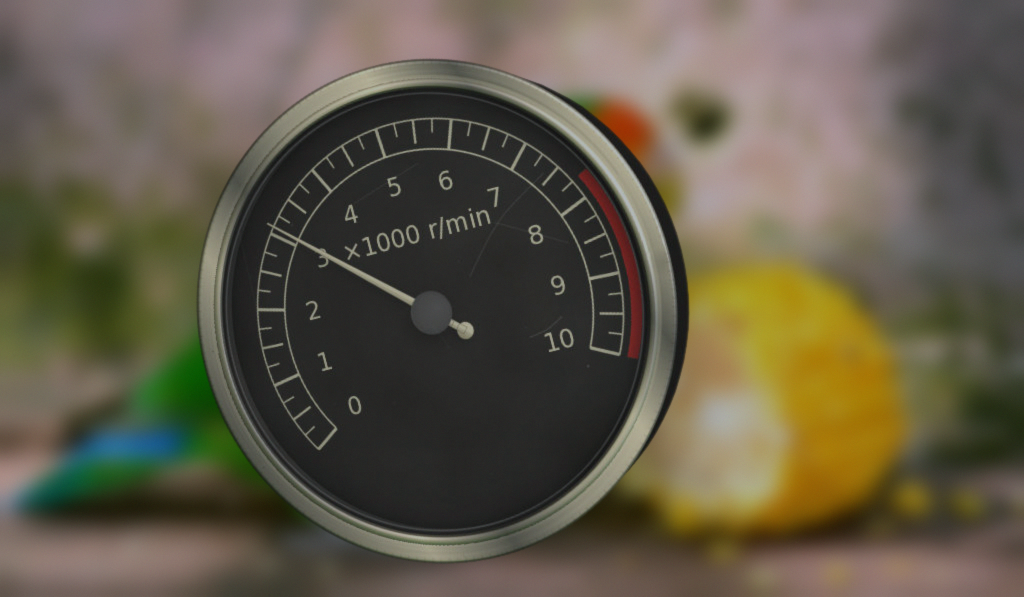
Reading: {"value": 3125, "unit": "rpm"}
